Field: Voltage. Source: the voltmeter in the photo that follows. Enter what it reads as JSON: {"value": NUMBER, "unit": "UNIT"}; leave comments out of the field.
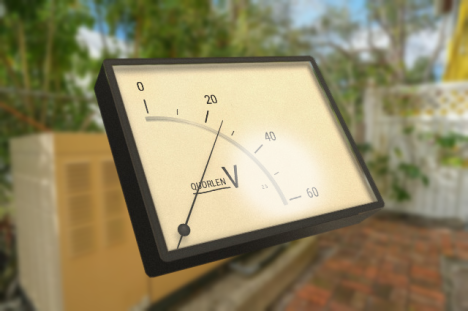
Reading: {"value": 25, "unit": "V"}
